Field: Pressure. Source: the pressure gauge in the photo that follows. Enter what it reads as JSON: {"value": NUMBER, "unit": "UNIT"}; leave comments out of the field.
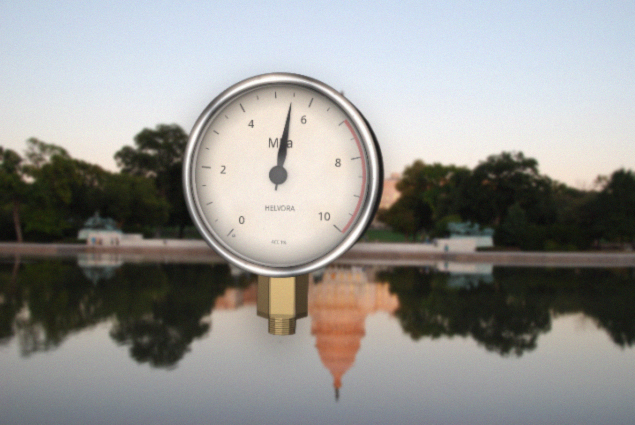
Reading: {"value": 5.5, "unit": "MPa"}
